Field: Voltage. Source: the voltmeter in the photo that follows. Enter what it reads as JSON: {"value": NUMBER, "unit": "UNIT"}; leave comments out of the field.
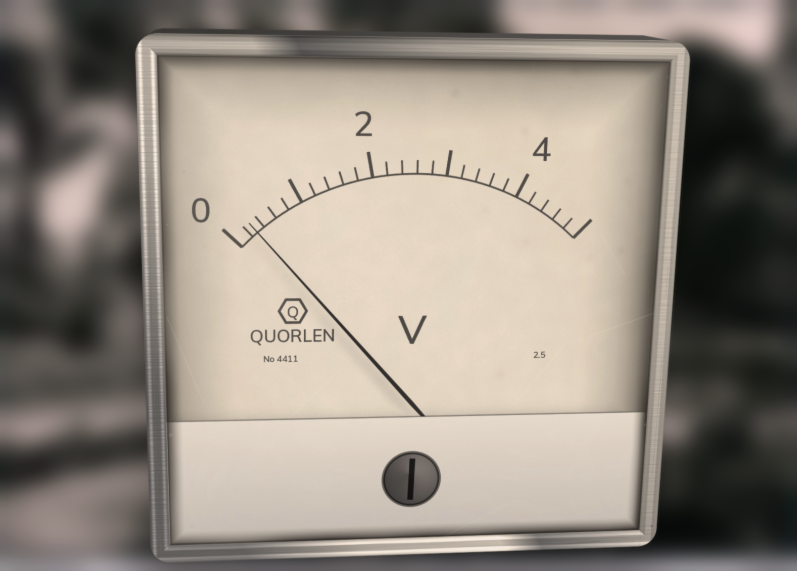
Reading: {"value": 0.3, "unit": "V"}
